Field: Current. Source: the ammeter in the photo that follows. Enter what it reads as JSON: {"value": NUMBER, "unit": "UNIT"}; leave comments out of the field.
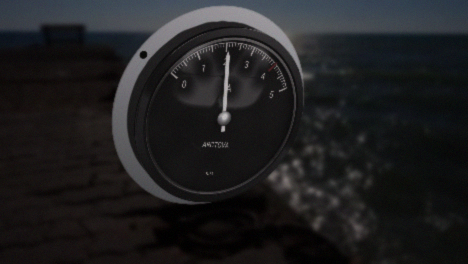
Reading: {"value": 2, "unit": "A"}
